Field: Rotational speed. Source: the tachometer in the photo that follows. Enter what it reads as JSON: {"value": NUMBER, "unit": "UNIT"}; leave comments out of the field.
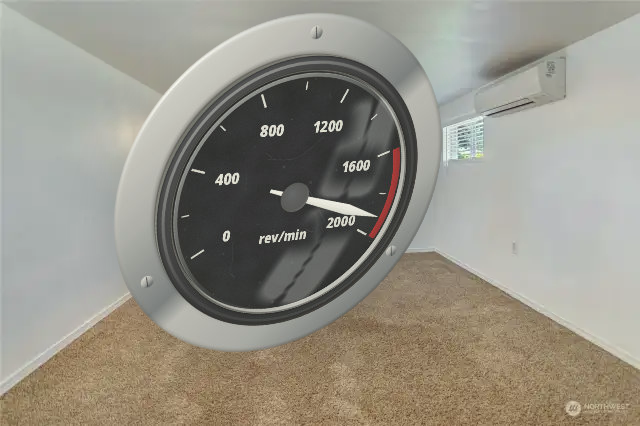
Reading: {"value": 1900, "unit": "rpm"}
